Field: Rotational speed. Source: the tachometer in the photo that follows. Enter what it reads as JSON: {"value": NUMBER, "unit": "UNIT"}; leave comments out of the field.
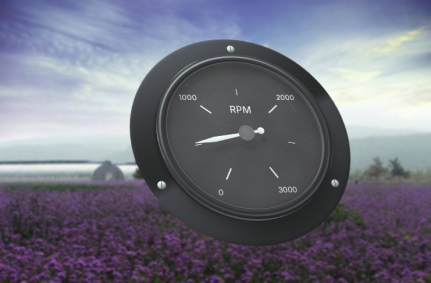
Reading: {"value": 500, "unit": "rpm"}
